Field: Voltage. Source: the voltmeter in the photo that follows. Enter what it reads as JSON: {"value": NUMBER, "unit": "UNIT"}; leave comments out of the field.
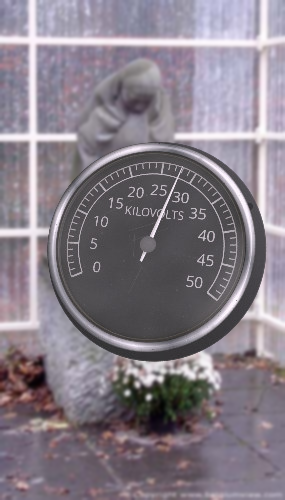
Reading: {"value": 28, "unit": "kV"}
